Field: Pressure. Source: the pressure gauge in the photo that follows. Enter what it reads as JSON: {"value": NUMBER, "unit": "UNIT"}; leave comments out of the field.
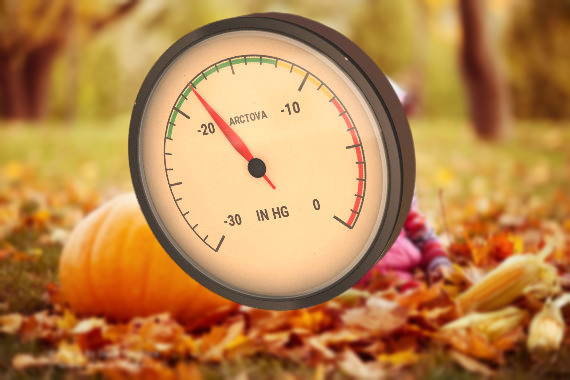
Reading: {"value": -18, "unit": "inHg"}
